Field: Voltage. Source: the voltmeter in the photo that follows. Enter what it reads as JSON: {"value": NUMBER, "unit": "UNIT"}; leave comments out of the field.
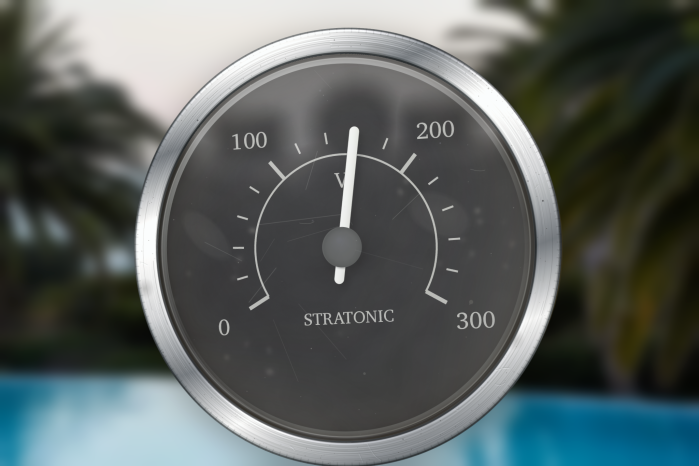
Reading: {"value": 160, "unit": "V"}
